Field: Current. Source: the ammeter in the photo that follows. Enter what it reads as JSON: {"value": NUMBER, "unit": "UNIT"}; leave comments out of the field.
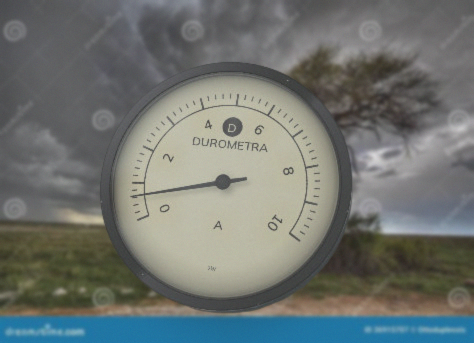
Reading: {"value": 0.6, "unit": "A"}
